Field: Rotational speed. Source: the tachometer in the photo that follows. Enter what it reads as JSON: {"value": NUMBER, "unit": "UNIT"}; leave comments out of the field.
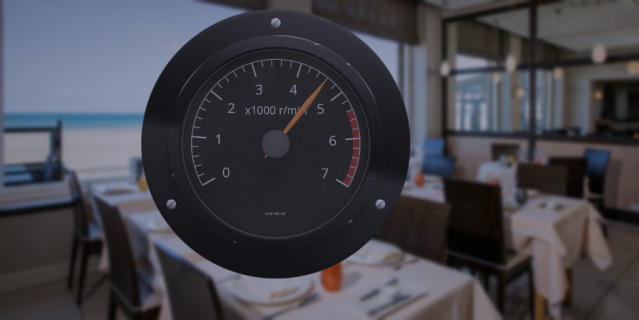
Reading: {"value": 4600, "unit": "rpm"}
